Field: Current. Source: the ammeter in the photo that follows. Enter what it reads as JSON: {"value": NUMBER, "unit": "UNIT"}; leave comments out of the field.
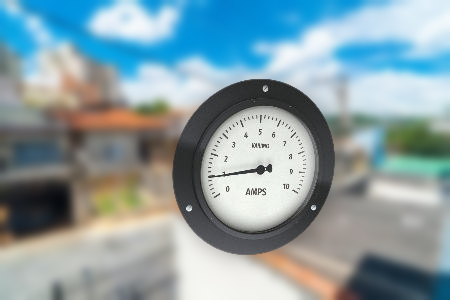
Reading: {"value": 1, "unit": "A"}
